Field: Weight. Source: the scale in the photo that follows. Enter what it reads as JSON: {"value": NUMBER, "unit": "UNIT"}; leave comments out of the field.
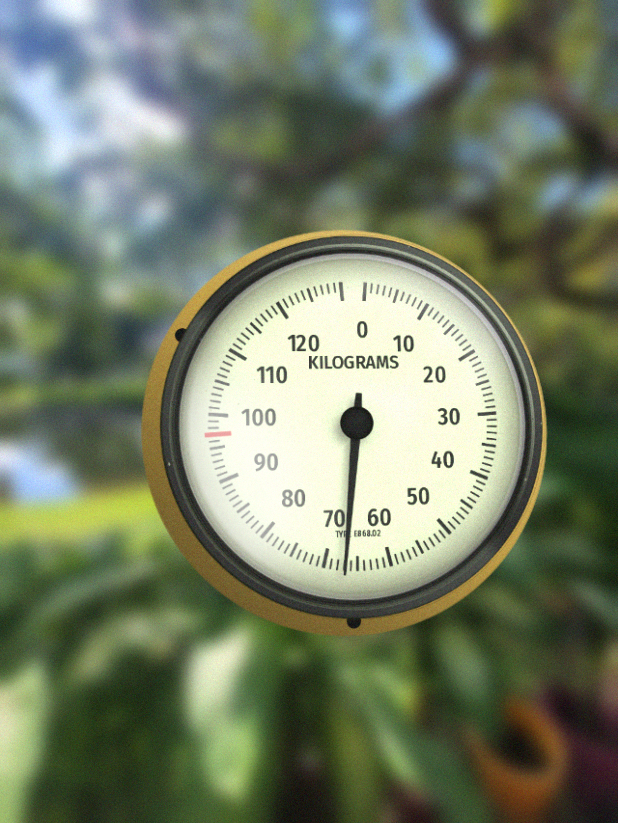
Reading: {"value": 67, "unit": "kg"}
